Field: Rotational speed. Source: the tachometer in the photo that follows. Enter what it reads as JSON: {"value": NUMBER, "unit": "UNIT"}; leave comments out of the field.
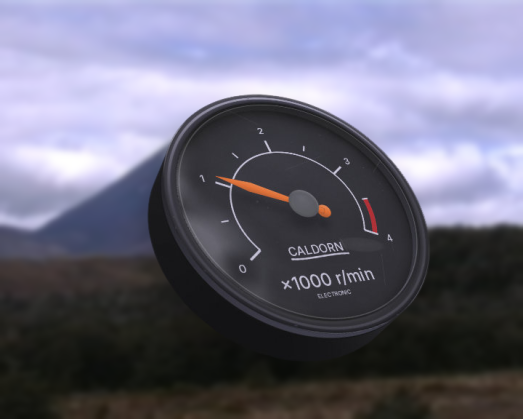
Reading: {"value": 1000, "unit": "rpm"}
